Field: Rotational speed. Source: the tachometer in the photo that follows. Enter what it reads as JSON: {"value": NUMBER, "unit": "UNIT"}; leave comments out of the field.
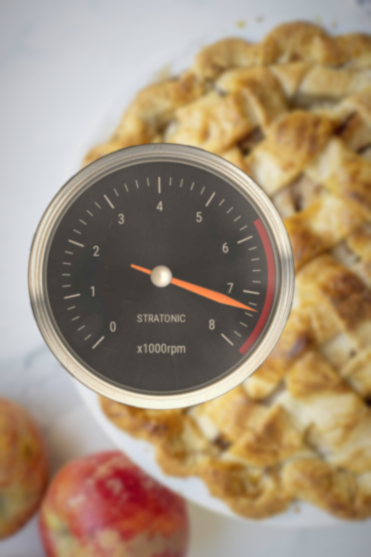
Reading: {"value": 7300, "unit": "rpm"}
